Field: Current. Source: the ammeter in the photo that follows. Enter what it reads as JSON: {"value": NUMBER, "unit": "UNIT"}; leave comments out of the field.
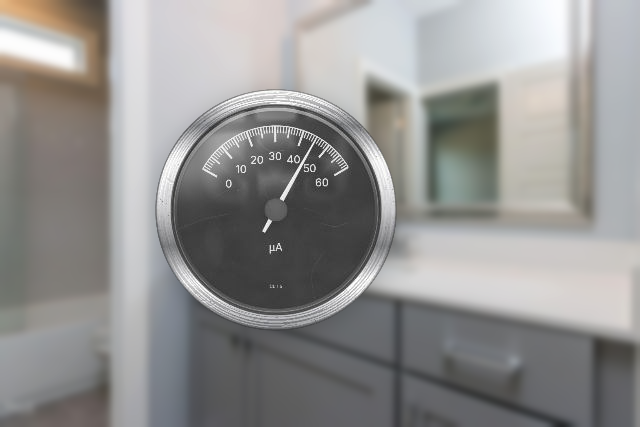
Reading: {"value": 45, "unit": "µA"}
